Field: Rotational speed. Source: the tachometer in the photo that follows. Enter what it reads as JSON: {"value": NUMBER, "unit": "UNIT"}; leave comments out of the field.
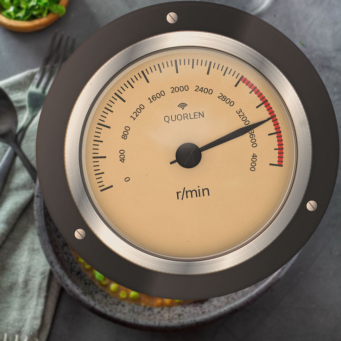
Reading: {"value": 3400, "unit": "rpm"}
